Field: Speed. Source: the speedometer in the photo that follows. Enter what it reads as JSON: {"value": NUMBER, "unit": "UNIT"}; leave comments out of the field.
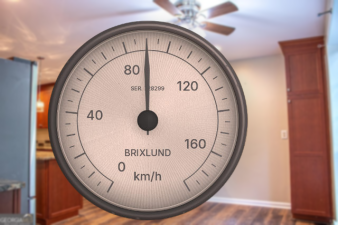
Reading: {"value": 90, "unit": "km/h"}
